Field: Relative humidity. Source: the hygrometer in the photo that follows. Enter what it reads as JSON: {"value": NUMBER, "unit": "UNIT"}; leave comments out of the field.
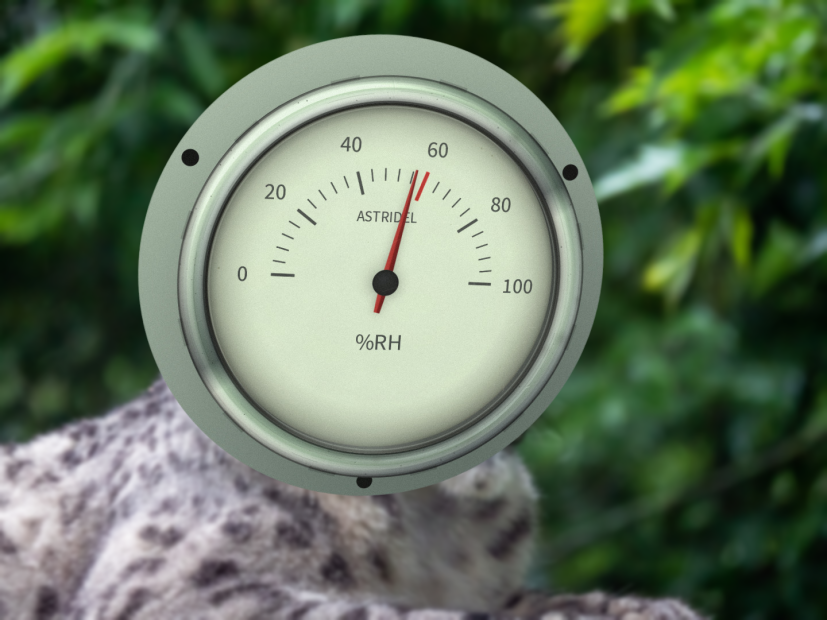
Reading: {"value": 56, "unit": "%"}
